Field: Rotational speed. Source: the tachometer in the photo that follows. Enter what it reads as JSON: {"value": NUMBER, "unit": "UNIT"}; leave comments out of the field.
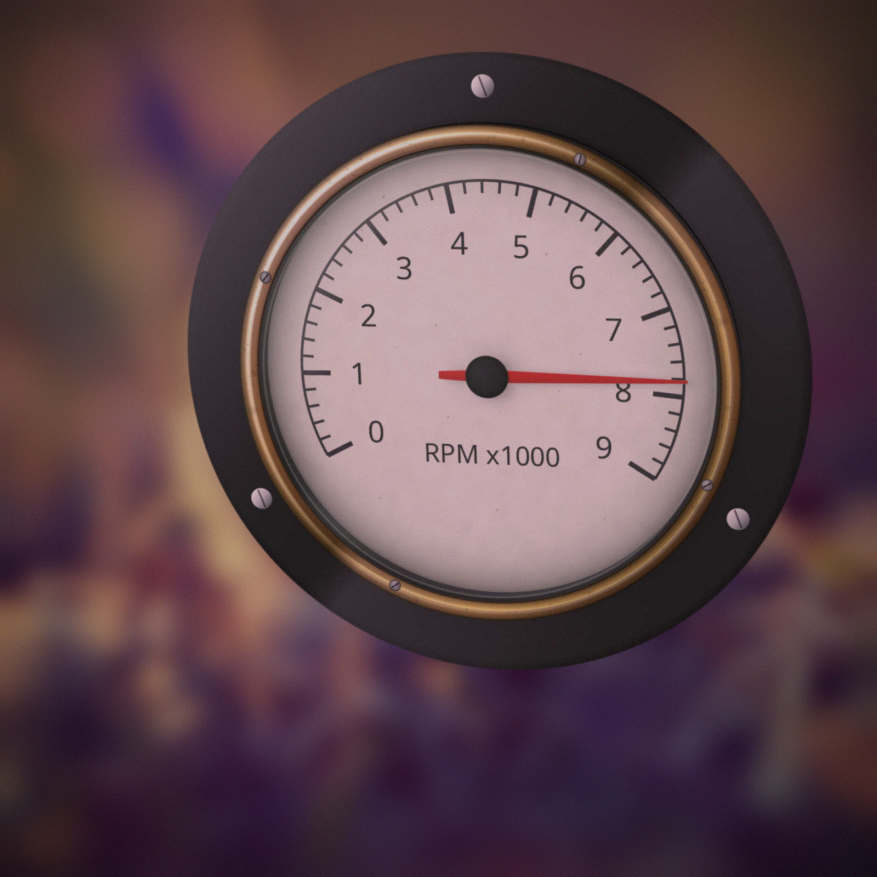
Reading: {"value": 7800, "unit": "rpm"}
